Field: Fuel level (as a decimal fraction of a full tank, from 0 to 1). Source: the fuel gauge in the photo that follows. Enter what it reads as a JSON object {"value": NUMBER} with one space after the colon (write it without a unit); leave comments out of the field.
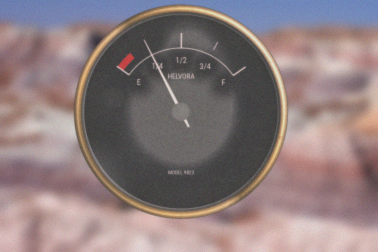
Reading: {"value": 0.25}
